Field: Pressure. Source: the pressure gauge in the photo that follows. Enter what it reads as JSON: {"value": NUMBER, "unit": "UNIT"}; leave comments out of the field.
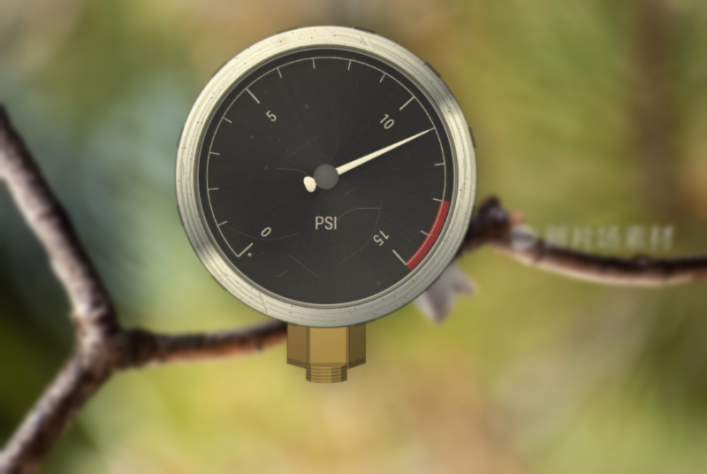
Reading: {"value": 11, "unit": "psi"}
